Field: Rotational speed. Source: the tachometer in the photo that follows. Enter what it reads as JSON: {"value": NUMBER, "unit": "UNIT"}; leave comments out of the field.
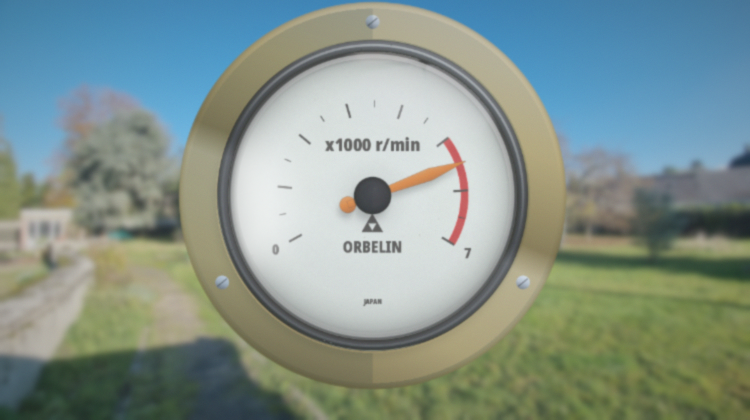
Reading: {"value": 5500, "unit": "rpm"}
